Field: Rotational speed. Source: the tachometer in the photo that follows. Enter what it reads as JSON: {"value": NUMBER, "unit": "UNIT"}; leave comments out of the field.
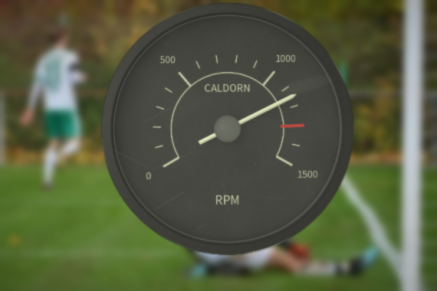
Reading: {"value": 1150, "unit": "rpm"}
